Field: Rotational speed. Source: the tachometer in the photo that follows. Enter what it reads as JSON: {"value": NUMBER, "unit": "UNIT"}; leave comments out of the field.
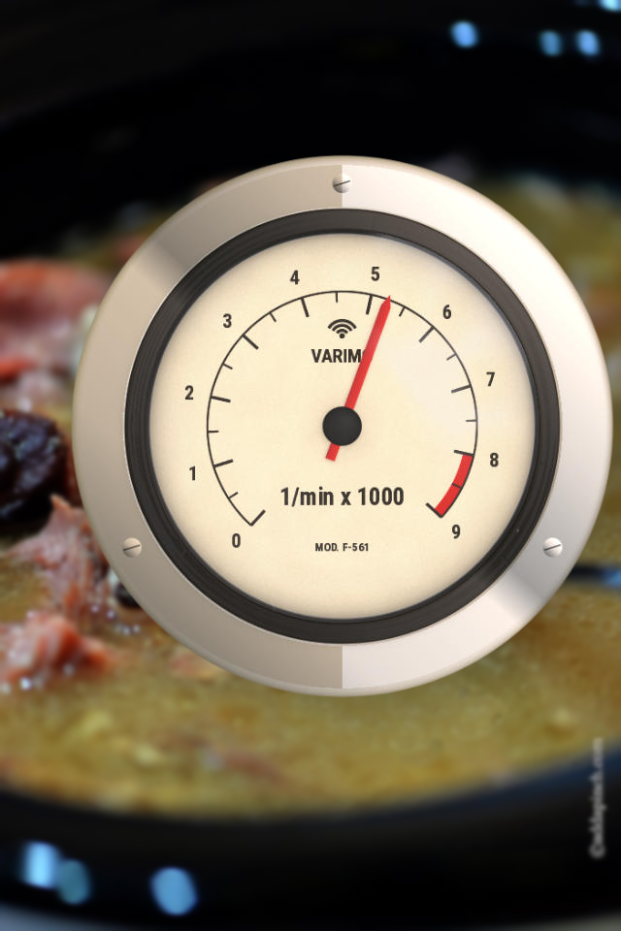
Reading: {"value": 5250, "unit": "rpm"}
